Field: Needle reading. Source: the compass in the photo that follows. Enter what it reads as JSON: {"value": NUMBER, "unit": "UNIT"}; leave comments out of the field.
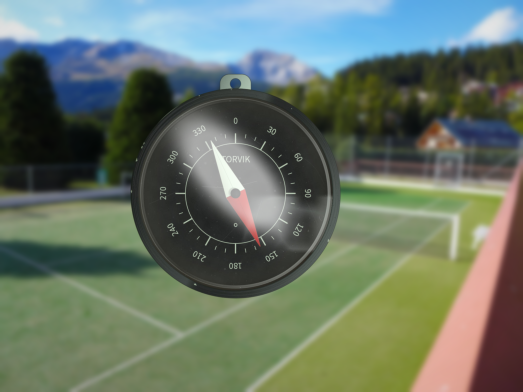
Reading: {"value": 155, "unit": "°"}
